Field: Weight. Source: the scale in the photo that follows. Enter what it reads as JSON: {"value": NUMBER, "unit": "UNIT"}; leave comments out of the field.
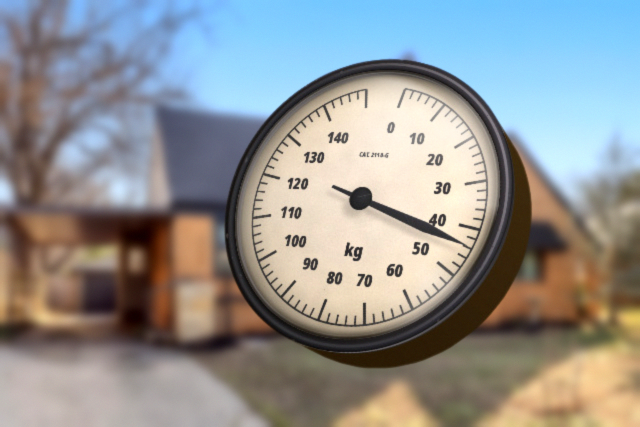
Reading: {"value": 44, "unit": "kg"}
